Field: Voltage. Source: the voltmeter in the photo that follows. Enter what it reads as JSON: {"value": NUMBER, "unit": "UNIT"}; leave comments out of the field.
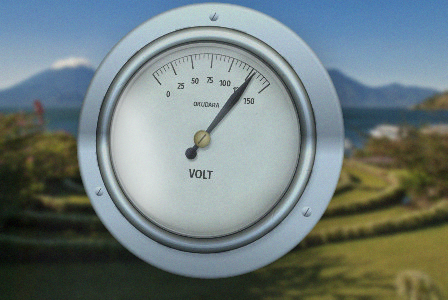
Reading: {"value": 130, "unit": "V"}
